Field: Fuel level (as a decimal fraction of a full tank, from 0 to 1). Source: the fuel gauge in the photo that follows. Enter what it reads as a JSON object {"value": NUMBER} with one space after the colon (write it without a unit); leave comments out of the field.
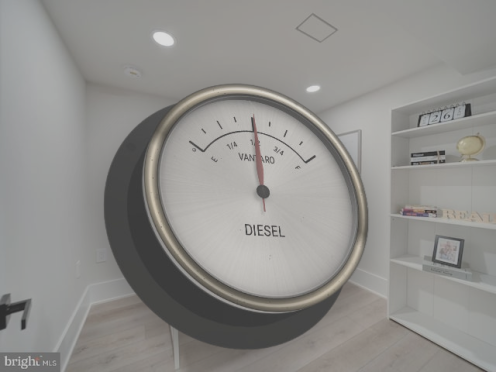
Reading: {"value": 0.5}
